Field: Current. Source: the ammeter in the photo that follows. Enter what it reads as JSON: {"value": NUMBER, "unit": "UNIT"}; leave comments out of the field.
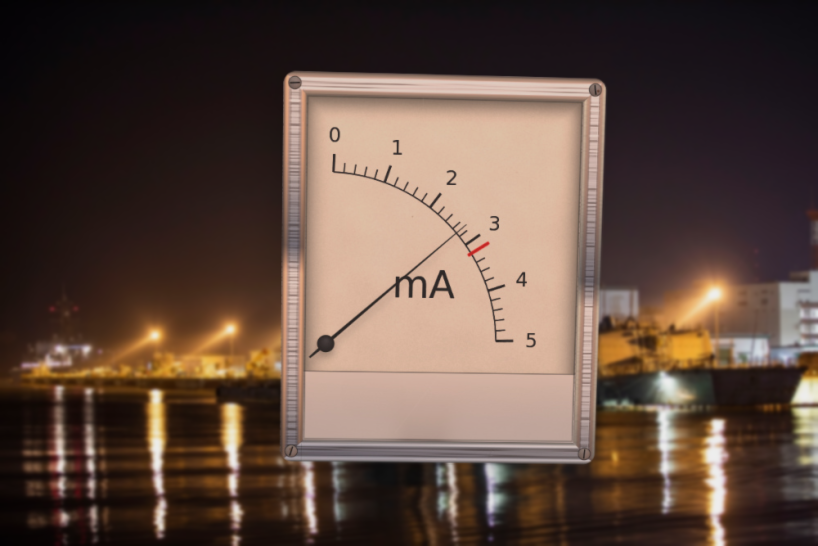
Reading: {"value": 2.7, "unit": "mA"}
